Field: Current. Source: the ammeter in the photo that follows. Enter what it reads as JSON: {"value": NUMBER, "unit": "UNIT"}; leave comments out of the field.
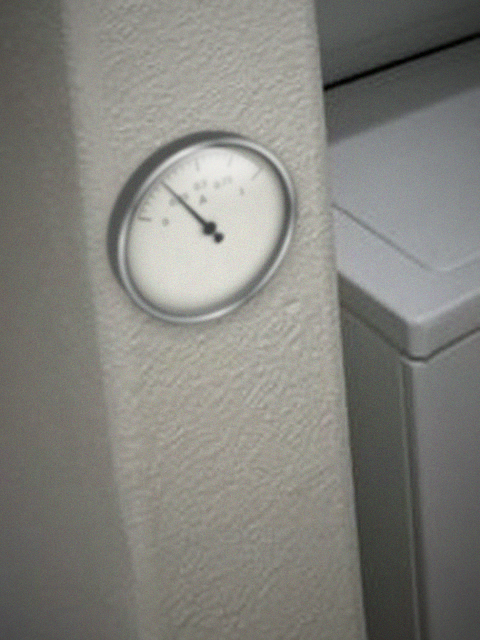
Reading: {"value": 0.25, "unit": "A"}
